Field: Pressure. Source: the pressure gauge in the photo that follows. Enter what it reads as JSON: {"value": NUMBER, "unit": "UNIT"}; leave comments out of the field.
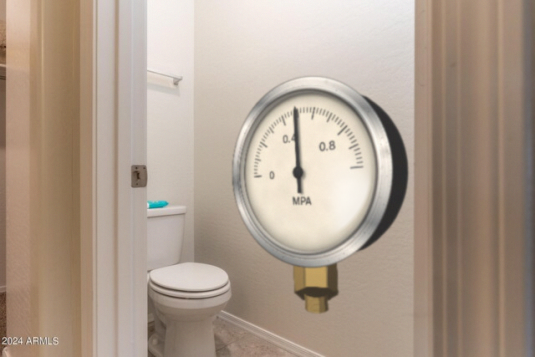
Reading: {"value": 0.5, "unit": "MPa"}
